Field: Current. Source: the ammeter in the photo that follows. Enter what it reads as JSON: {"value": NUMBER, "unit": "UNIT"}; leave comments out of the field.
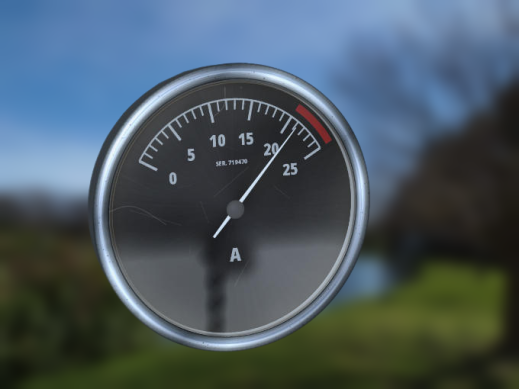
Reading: {"value": 21, "unit": "A"}
